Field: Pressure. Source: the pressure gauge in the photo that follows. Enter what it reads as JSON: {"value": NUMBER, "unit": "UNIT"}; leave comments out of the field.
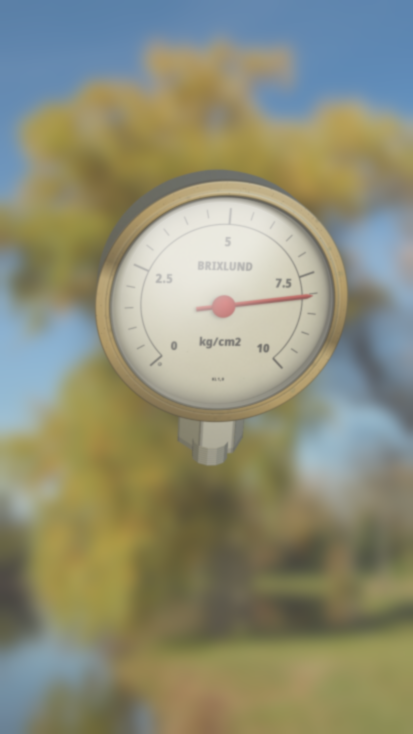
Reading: {"value": 8, "unit": "kg/cm²"}
